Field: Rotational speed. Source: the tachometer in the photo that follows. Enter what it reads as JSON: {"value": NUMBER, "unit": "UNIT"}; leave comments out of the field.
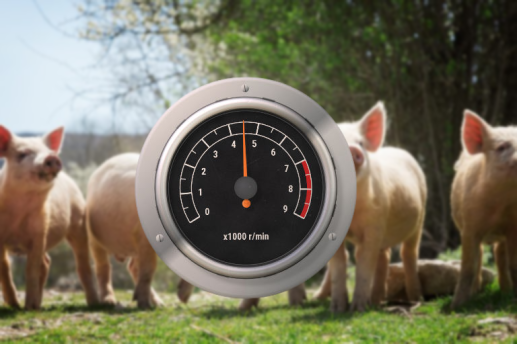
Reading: {"value": 4500, "unit": "rpm"}
